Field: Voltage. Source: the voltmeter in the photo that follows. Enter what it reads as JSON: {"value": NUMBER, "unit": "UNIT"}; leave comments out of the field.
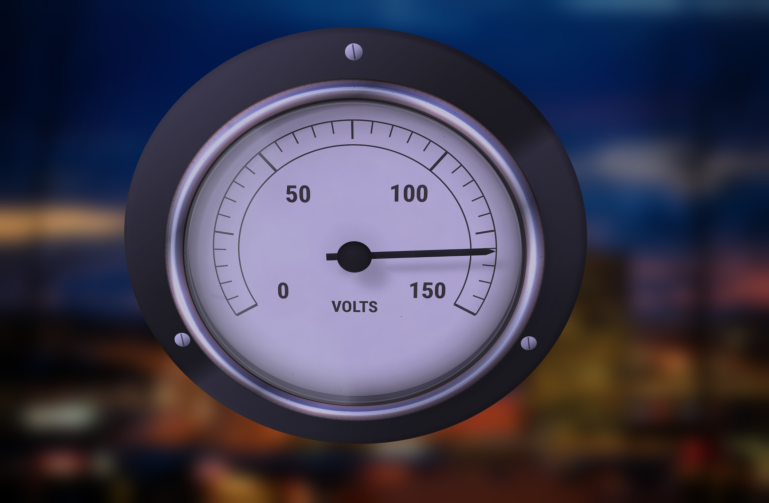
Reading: {"value": 130, "unit": "V"}
